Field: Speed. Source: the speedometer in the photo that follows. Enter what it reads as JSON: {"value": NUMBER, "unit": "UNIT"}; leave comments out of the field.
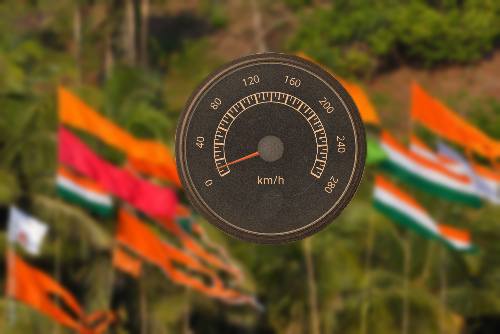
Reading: {"value": 10, "unit": "km/h"}
